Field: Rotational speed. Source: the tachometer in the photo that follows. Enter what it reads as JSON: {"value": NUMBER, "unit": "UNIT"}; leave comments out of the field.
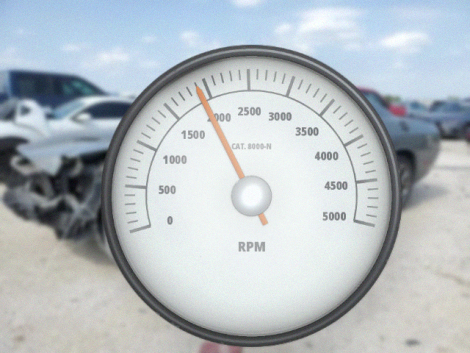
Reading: {"value": 1900, "unit": "rpm"}
